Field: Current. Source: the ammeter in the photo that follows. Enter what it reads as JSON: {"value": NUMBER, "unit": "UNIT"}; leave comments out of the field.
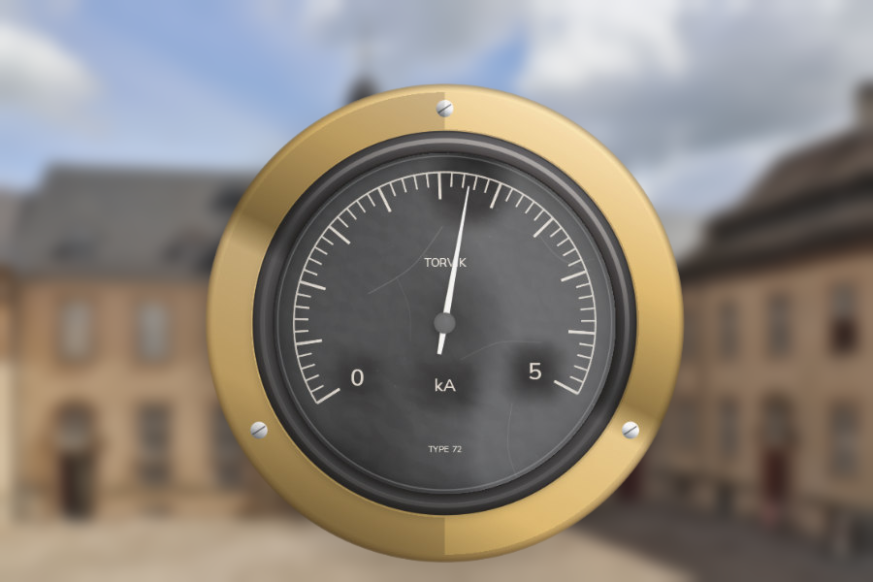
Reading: {"value": 2.75, "unit": "kA"}
